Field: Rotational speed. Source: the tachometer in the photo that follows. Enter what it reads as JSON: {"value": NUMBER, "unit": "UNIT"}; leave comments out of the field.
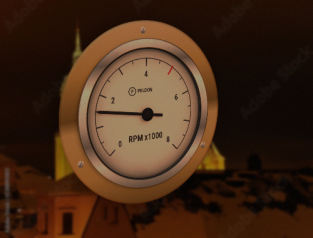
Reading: {"value": 1500, "unit": "rpm"}
